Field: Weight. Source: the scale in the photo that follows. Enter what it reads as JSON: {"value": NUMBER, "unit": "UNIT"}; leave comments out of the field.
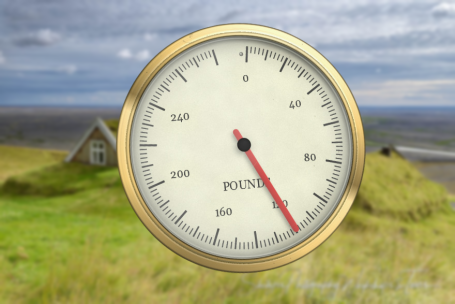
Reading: {"value": 120, "unit": "lb"}
